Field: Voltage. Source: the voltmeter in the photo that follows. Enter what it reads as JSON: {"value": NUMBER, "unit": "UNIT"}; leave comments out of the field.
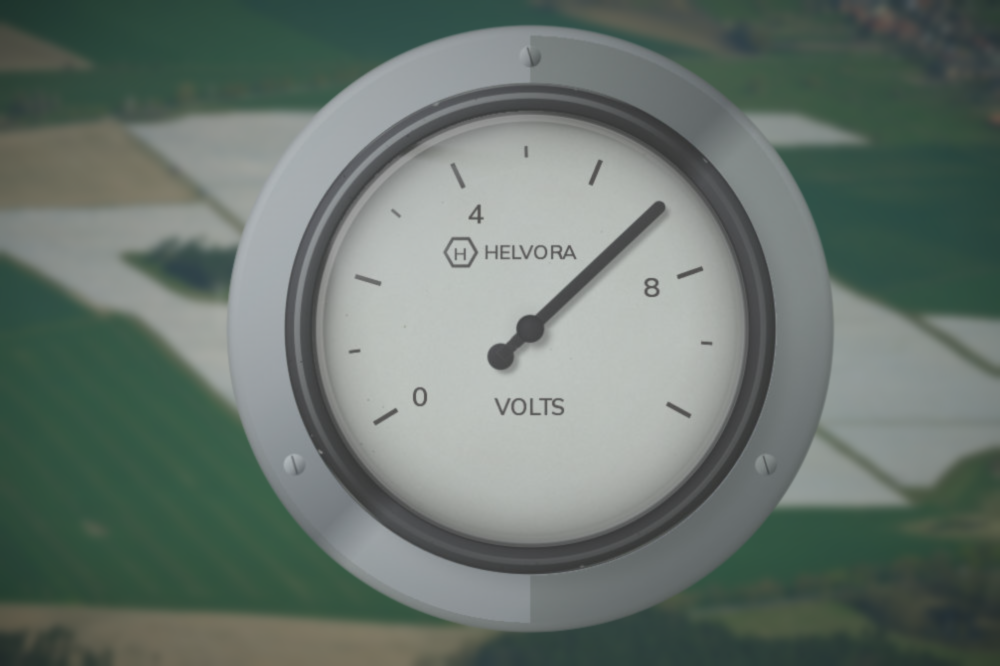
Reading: {"value": 7, "unit": "V"}
